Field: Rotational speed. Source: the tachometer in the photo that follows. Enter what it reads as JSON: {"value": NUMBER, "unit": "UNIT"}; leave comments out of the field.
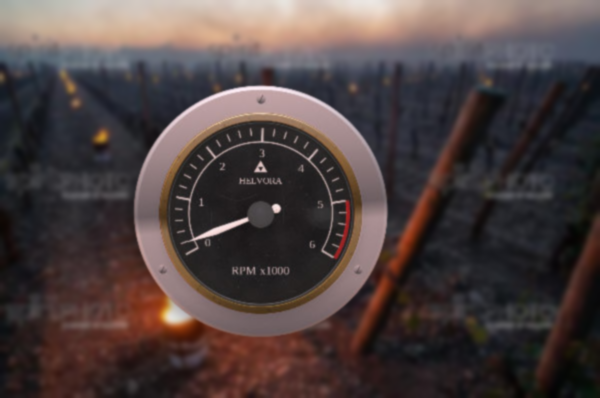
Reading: {"value": 200, "unit": "rpm"}
